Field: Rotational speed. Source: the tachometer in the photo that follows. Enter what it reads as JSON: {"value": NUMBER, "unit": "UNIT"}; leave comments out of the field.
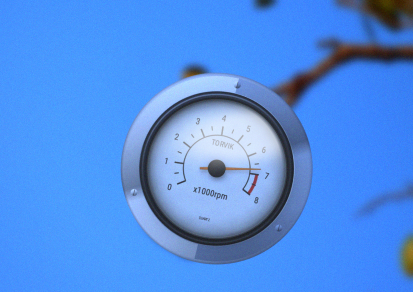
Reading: {"value": 6750, "unit": "rpm"}
